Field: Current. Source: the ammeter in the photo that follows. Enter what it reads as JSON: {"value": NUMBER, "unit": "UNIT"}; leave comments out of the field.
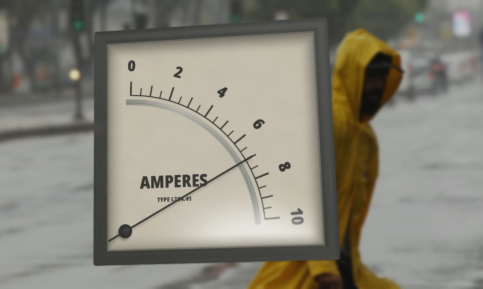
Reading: {"value": 7, "unit": "A"}
